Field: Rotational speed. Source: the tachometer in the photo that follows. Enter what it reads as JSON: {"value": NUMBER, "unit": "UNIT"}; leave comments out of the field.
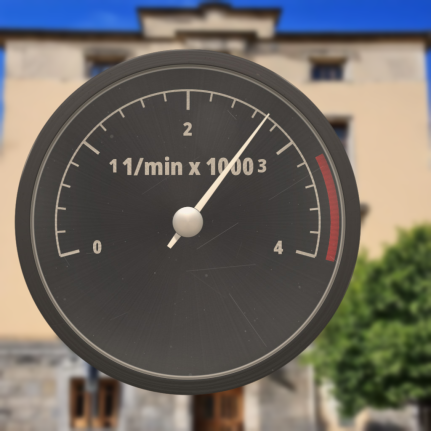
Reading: {"value": 2700, "unit": "rpm"}
